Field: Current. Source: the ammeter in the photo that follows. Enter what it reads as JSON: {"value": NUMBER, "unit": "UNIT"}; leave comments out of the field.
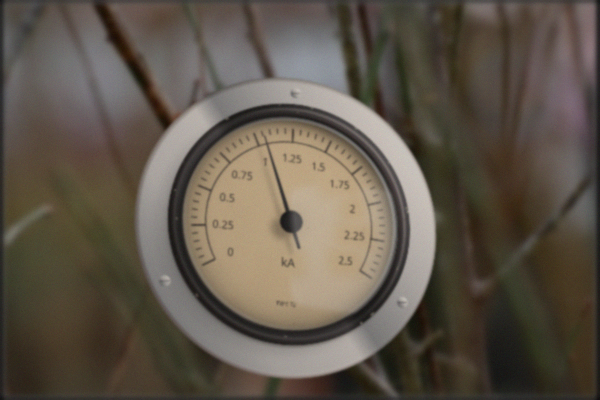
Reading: {"value": 1.05, "unit": "kA"}
